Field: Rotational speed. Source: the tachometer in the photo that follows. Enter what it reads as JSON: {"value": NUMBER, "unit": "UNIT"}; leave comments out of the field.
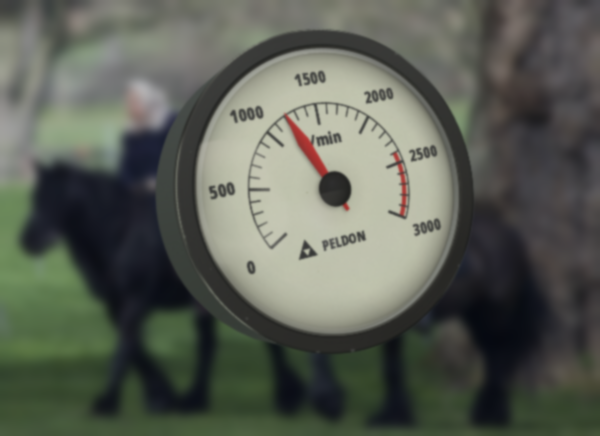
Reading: {"value": 1200, "unit": "rpm"}
